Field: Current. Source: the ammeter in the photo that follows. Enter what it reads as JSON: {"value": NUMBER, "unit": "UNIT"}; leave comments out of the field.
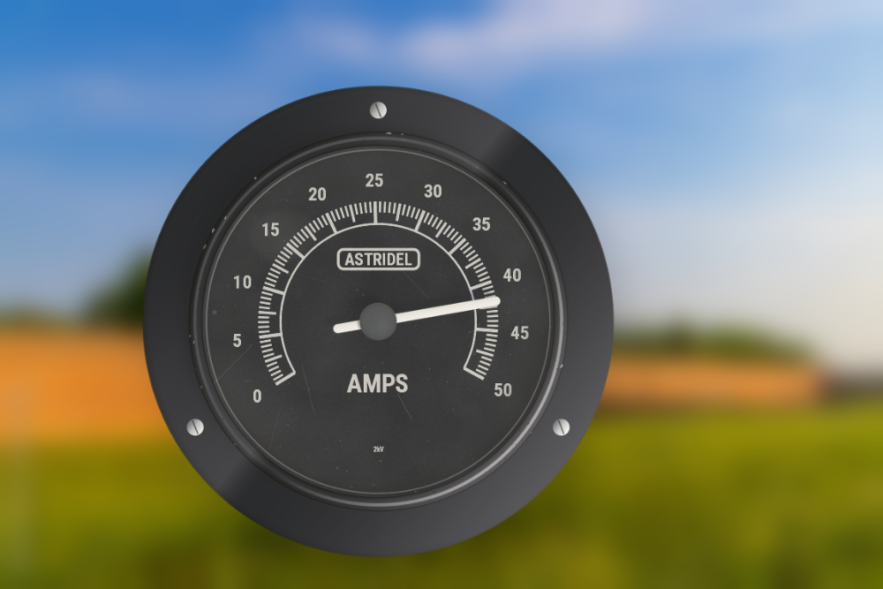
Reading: {"value": 42, "unit": "A"}
